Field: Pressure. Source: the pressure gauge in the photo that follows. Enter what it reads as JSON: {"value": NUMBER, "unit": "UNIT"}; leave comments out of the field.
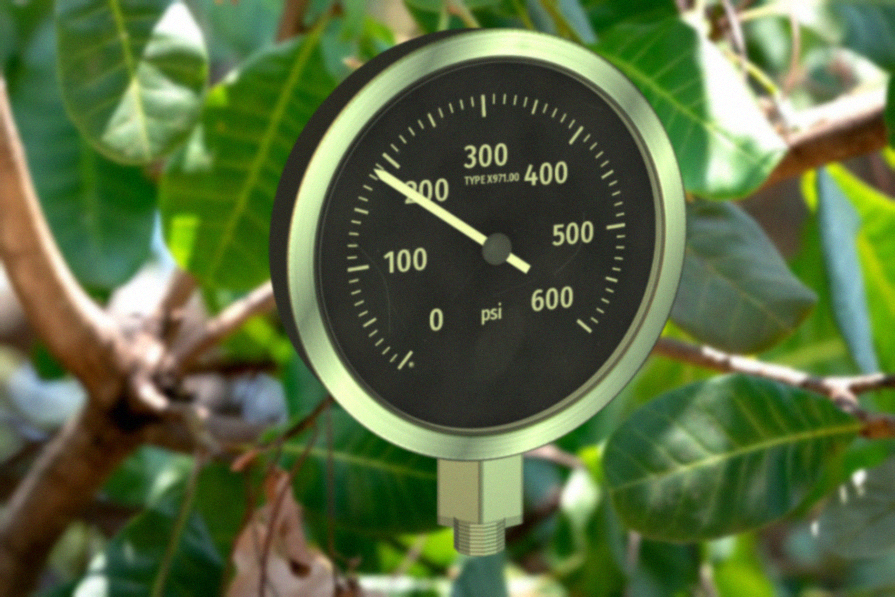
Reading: {"value": 185, "unit": "psi"}
